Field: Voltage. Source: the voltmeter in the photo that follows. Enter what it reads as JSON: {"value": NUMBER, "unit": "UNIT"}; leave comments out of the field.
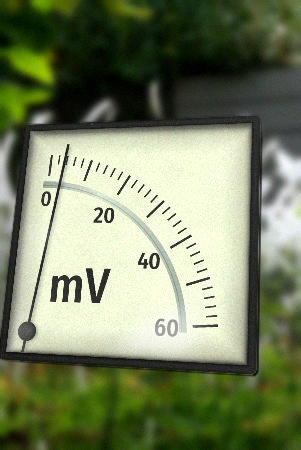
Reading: {"value": 4, "unit": "mV"}
